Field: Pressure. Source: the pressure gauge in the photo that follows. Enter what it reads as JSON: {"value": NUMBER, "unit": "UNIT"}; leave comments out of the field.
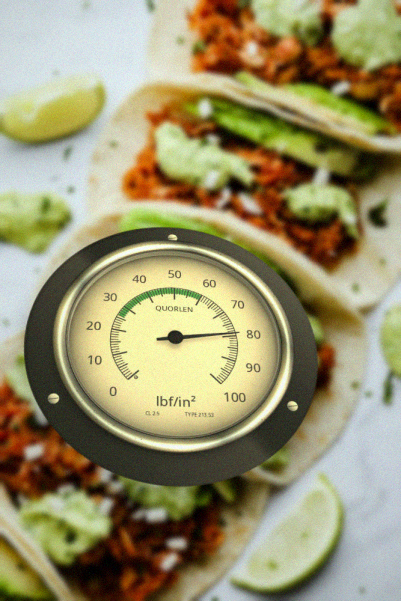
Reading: {"value": 80, "unit": "psi"}
